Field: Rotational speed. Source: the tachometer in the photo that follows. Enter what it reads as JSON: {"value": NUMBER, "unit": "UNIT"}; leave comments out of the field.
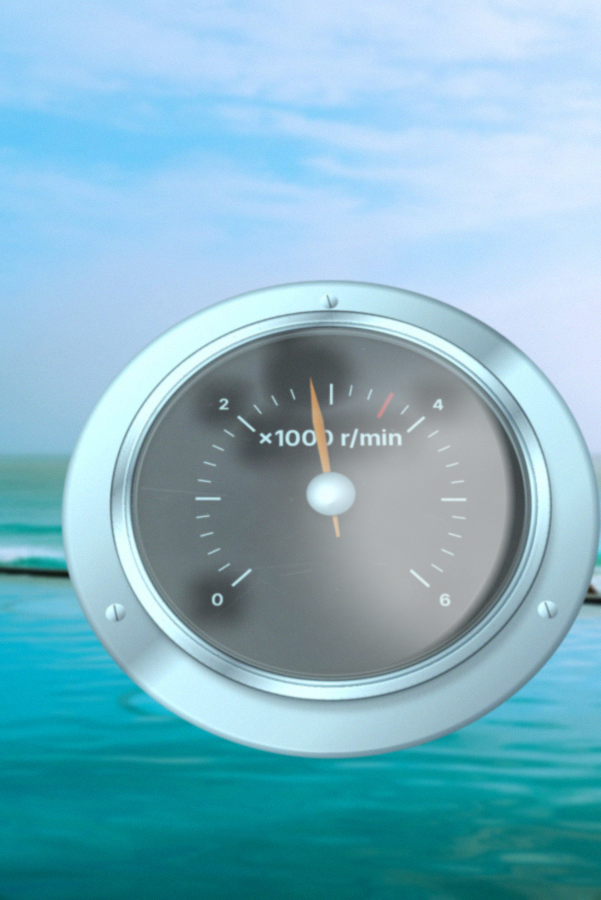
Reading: {"value": 2800, "unit": "rpm"}
